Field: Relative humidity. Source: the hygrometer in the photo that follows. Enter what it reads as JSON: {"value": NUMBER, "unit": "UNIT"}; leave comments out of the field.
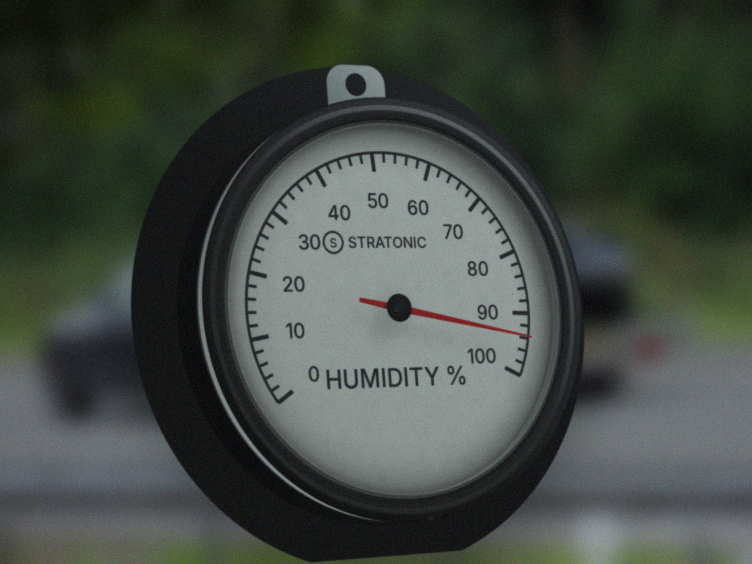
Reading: {"value": 94, "unit": "%"}
